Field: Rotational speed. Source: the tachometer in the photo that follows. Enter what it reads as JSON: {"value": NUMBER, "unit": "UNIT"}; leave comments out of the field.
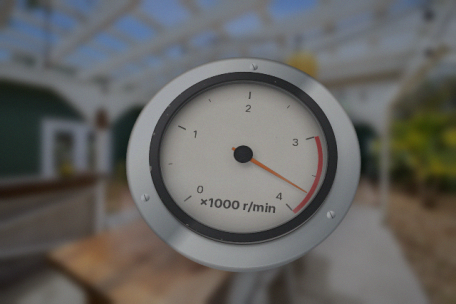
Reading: {"value": 3750, "unit": "rpm"}
